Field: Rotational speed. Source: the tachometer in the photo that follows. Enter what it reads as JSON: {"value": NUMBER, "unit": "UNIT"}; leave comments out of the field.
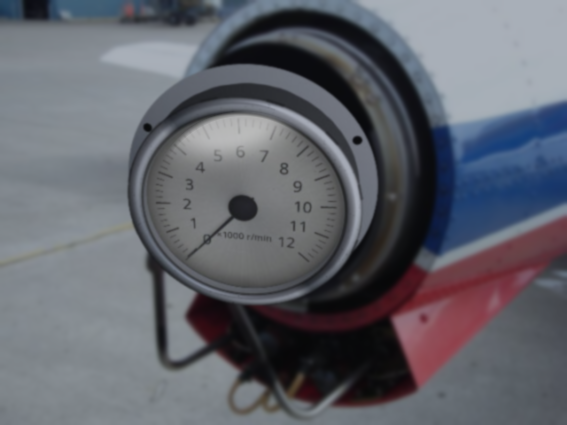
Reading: {"value": 0, "unit": "rpm"}
